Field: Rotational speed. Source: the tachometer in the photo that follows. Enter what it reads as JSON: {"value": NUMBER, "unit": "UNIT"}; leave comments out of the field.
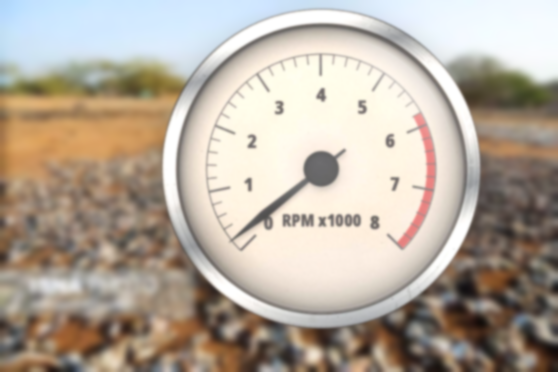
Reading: {"value": 200, "unit": "rpm"}
